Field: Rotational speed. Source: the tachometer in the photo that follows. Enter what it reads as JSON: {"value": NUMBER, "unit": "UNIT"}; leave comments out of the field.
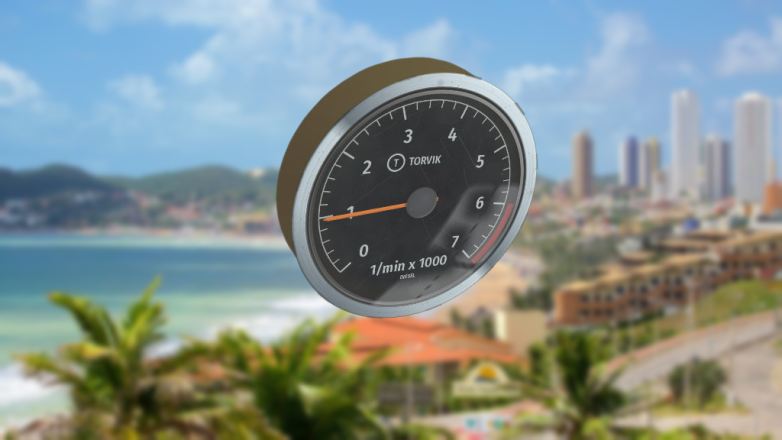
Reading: {"value": 1000, "unit": "rpm"}
